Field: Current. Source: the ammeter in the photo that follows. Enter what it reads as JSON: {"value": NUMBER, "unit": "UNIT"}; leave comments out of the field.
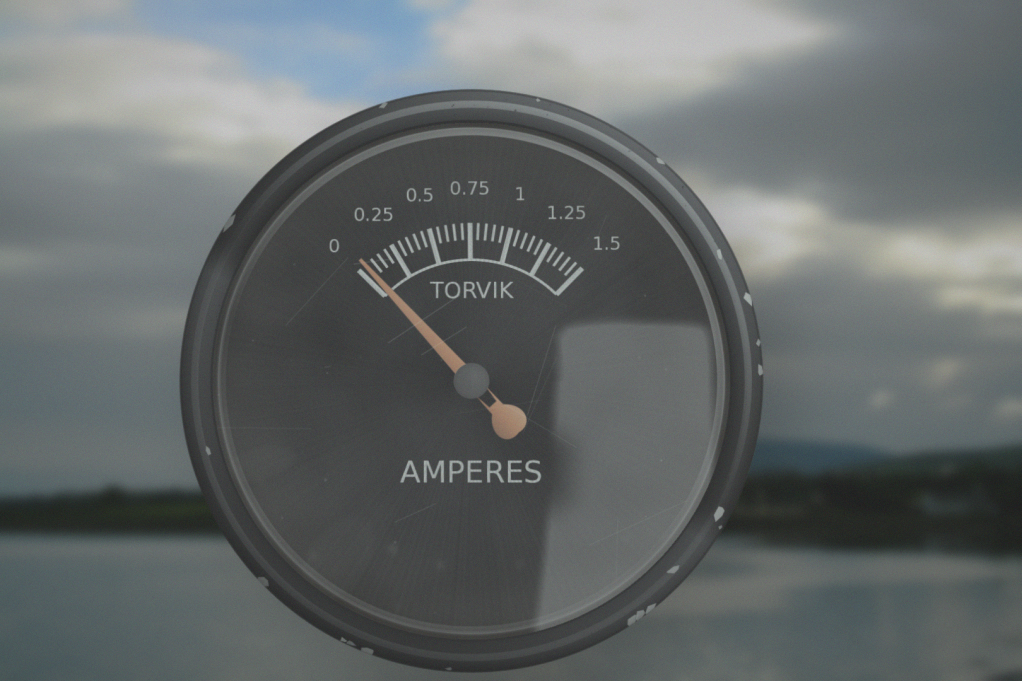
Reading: {"value": 0.05, "unit": "A"}
